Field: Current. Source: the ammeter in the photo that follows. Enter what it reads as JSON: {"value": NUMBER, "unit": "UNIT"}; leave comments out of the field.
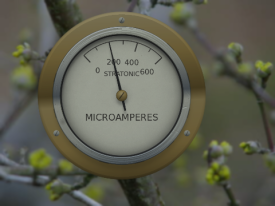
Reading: {"value": 200, "unit": "µA"}
